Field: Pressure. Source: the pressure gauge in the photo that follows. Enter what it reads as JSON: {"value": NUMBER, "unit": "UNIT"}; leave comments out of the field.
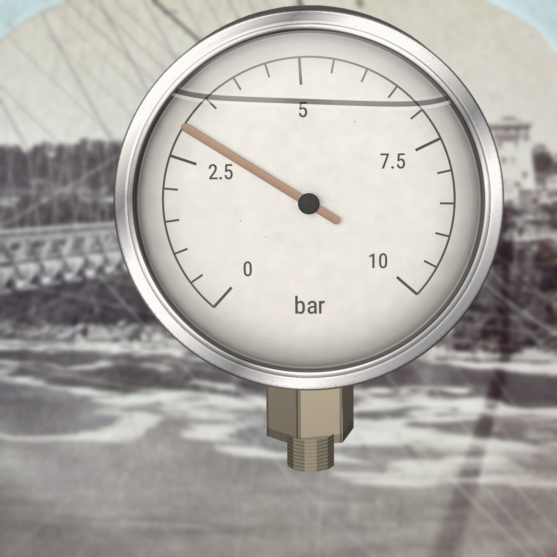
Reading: {"value": 3, "unit": "bar"}
